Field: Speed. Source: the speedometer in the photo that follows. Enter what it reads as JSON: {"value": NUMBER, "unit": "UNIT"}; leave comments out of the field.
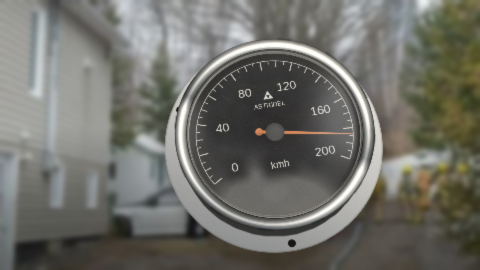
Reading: {"value": 185, "unit": "km/h"}
